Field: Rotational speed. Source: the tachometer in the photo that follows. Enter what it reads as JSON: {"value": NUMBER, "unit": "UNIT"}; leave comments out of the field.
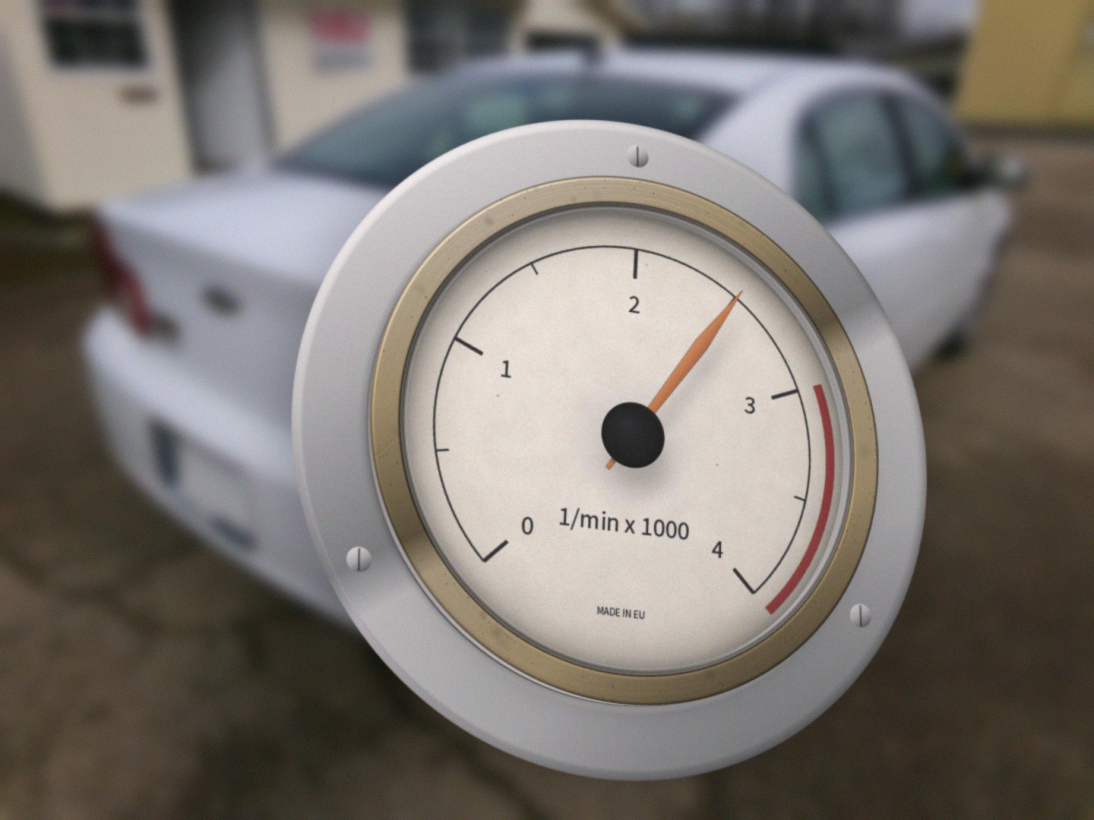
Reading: {"value": 2500, "unit": "rpm"}
